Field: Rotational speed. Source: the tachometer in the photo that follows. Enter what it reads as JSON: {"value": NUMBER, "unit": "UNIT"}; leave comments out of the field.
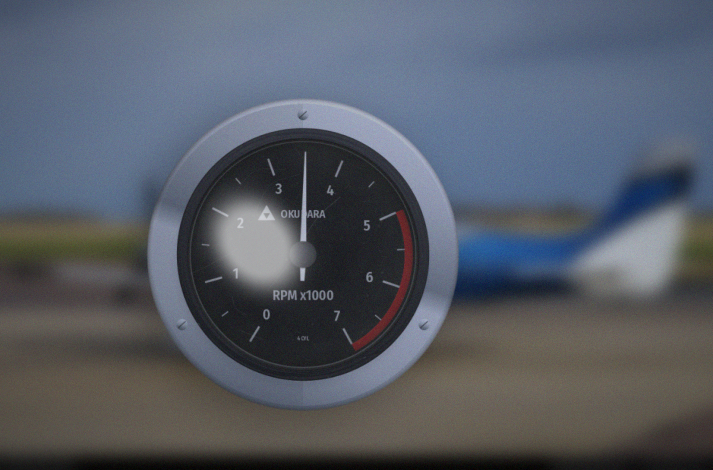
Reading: {"value": 3500, "unit": "rpm"}
